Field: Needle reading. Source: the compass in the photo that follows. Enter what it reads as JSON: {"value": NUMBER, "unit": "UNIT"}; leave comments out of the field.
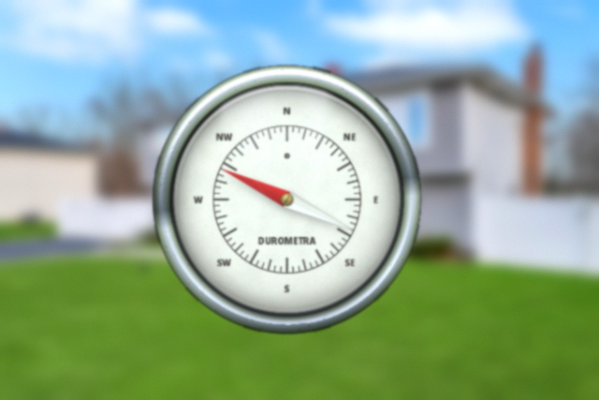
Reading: {"value": 295, "unit": "°"}
